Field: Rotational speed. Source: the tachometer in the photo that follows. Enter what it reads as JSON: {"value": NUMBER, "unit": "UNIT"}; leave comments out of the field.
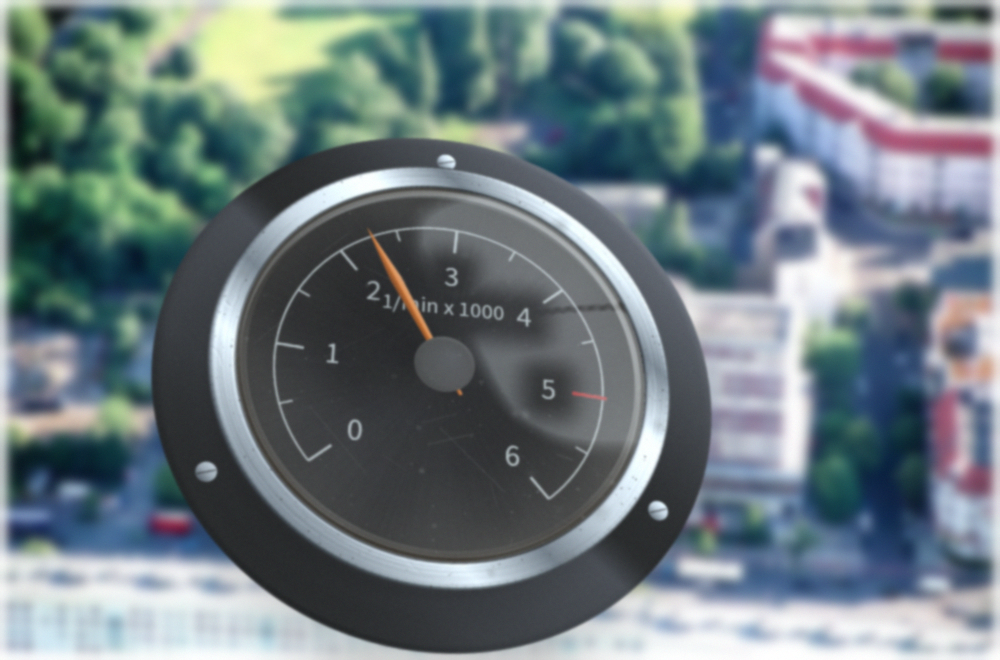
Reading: {"value": 2250, "unit": "rpm"}
